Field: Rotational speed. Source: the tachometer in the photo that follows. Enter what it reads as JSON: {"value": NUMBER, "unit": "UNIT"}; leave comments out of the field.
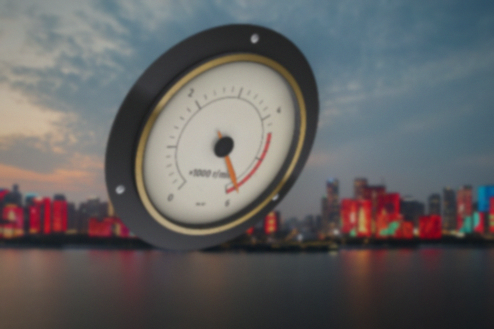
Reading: {"value": 5800, "unit": "rpm"}
